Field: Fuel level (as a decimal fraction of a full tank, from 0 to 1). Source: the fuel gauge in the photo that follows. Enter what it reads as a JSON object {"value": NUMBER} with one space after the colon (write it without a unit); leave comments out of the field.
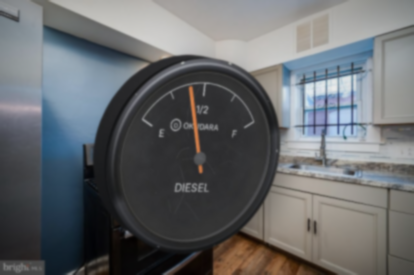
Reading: {"value": 0.375}
